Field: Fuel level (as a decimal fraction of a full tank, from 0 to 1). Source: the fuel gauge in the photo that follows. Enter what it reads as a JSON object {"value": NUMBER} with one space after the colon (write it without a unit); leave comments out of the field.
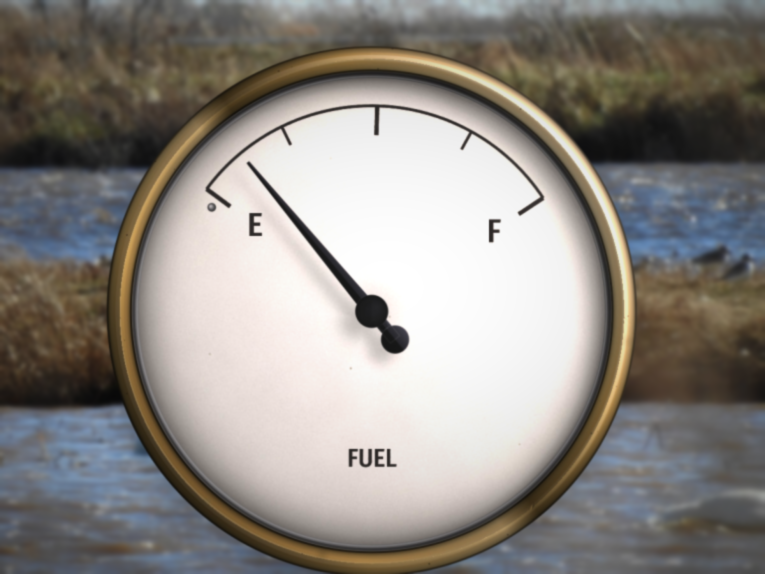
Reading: {"value": 0.125}
